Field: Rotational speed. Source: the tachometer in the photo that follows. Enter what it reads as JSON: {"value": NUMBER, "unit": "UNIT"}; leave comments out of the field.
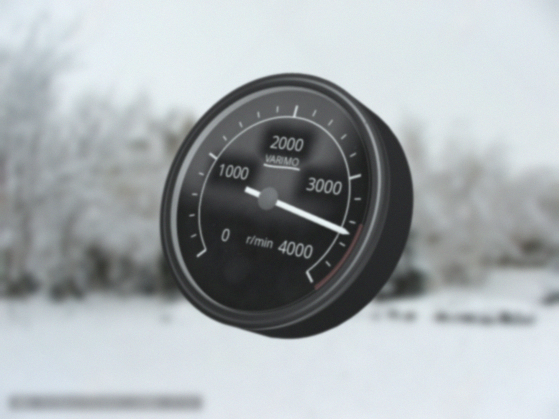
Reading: {"value": 3500, "unit": "rpm"}
